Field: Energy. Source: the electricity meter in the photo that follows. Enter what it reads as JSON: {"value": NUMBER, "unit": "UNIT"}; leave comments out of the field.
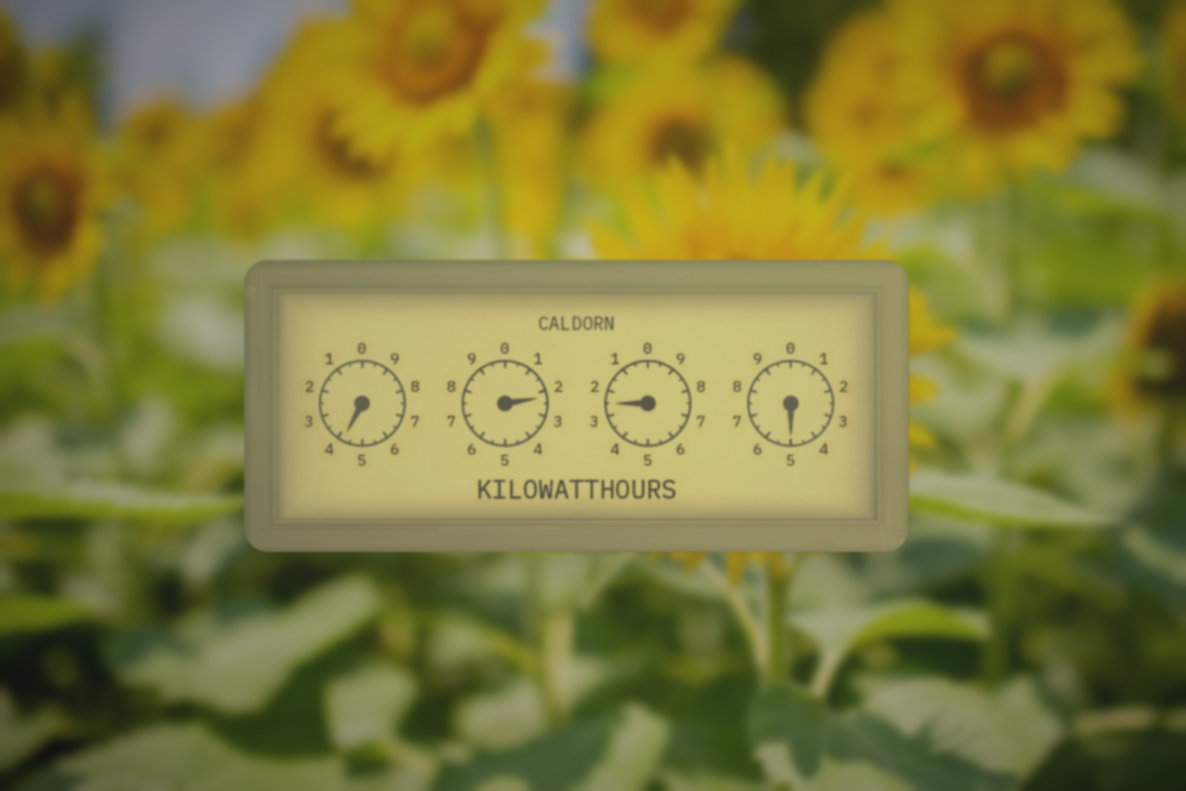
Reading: {"value": 4225, "unit": "kWh"}
